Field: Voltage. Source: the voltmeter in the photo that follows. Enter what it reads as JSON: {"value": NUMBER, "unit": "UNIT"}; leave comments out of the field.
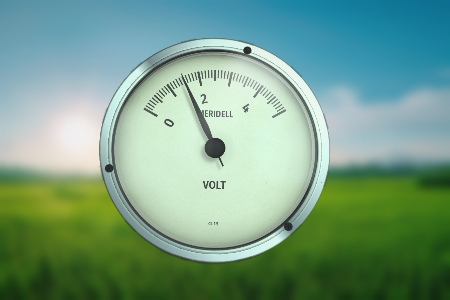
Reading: {"value": 1.5, "unit": "V"}
